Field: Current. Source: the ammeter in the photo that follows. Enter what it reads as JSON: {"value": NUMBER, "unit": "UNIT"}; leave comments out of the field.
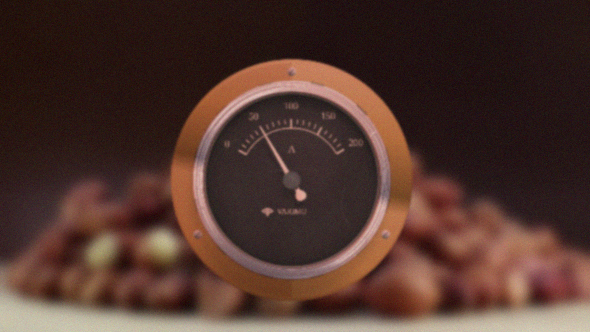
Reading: {"value": 50, "unit": "A"}
